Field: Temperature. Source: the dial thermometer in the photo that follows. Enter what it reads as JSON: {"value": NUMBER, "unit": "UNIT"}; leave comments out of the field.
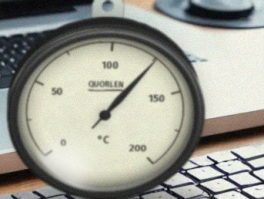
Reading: {"value": 125, "unit": "°C"}
